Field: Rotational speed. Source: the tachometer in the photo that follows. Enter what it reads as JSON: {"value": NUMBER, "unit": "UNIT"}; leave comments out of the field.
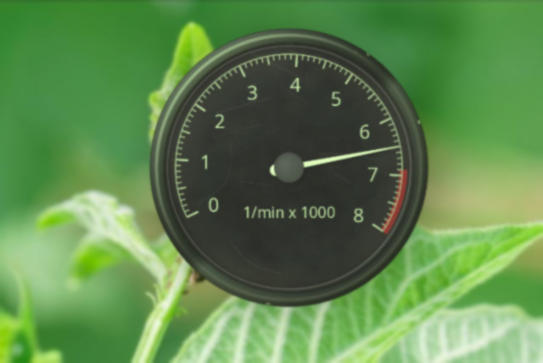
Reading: {"value": 6500, "unit": "rpm"}
